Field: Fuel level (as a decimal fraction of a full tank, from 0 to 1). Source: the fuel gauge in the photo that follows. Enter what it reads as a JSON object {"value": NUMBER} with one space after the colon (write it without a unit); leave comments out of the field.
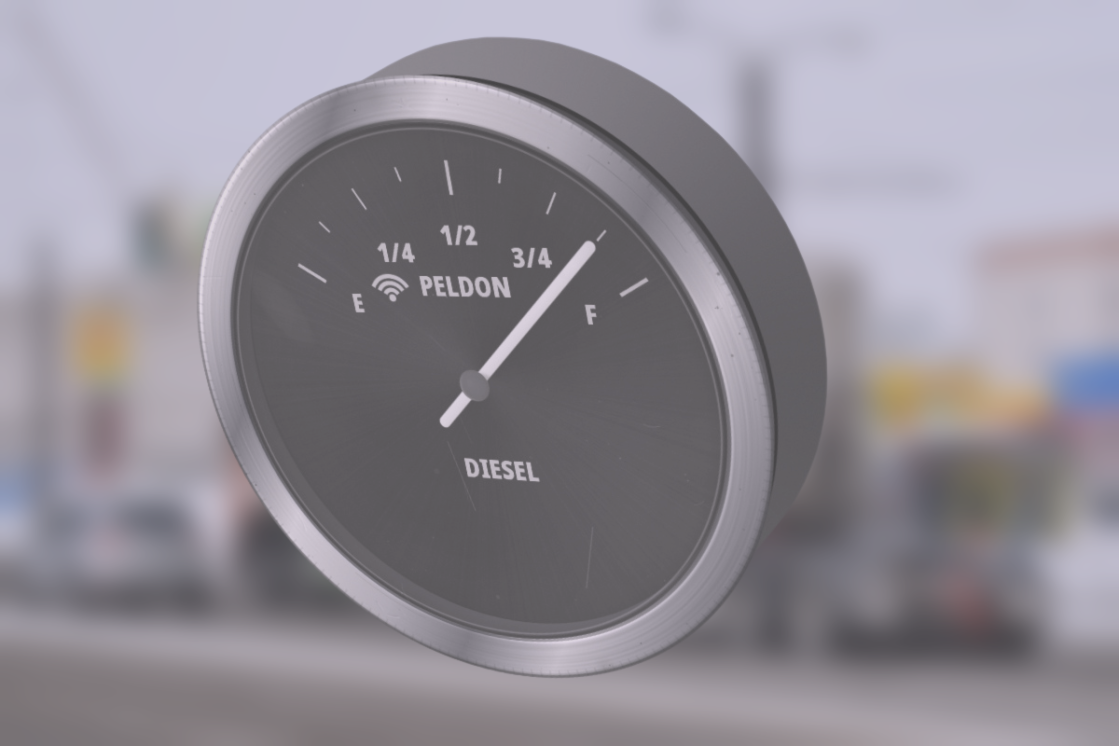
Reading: {"value": 0.875}
